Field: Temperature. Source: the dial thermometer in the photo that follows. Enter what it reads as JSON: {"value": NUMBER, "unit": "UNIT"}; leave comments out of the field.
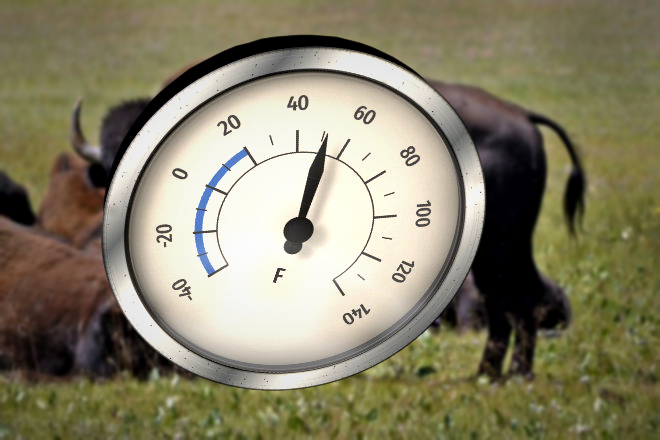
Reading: {"value": 50, "unit": "°F"}
